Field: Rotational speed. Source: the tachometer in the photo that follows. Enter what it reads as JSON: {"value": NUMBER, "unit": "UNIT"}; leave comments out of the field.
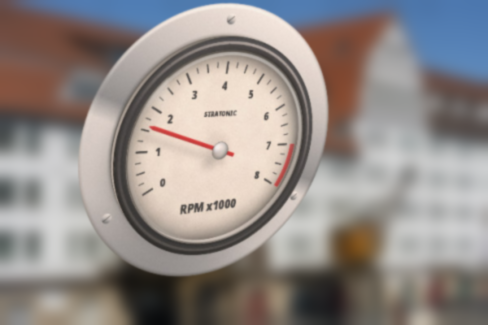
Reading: {"value": 1625, "unit": "rpm"}
